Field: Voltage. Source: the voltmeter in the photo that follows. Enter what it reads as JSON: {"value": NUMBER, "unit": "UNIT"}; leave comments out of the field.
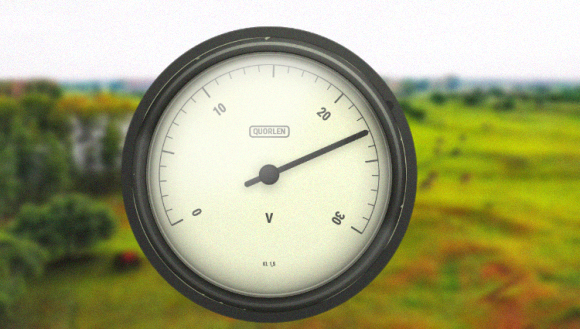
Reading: {"value": 23, "unit": "V"}
